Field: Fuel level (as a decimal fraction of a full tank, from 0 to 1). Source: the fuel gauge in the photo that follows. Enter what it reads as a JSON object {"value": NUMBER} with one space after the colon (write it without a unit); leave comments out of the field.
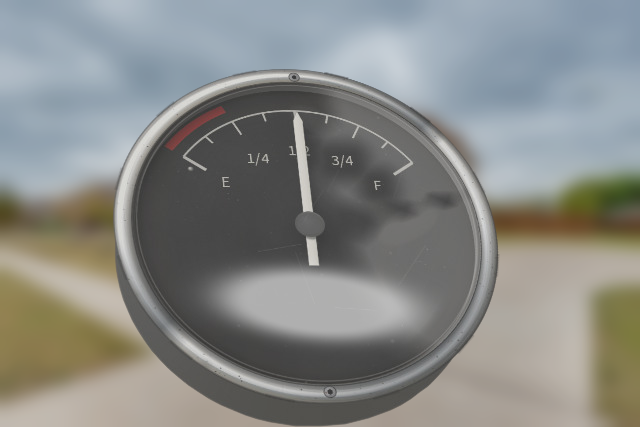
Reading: {"value": 0.5}
